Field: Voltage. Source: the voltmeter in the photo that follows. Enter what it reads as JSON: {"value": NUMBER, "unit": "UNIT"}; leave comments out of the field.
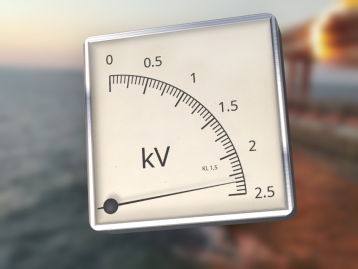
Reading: {"value": 2.35, "unit": "kV"}
